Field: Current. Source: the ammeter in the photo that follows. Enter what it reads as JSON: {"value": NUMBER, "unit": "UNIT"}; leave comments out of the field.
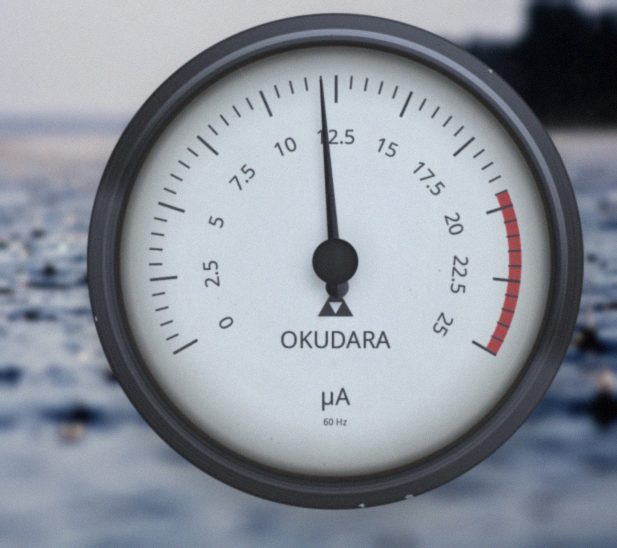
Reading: {"value": 12, "unit": "µA"}
